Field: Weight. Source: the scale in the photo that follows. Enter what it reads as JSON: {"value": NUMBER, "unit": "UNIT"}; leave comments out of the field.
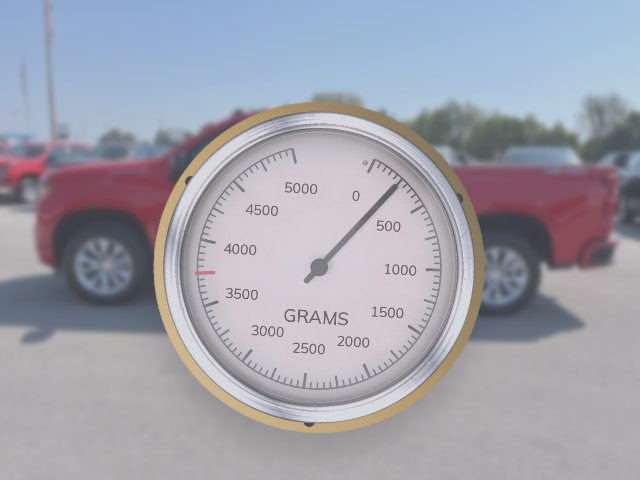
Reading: {"value": 250, "unit": "g"}
